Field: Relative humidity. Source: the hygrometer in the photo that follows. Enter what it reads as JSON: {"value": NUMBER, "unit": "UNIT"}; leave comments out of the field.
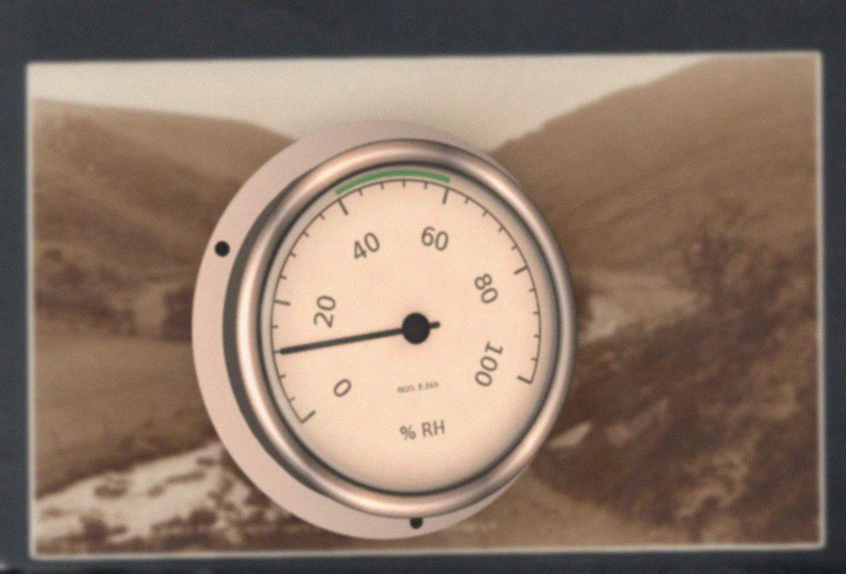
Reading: {"value": 12, "unit": "%"}
